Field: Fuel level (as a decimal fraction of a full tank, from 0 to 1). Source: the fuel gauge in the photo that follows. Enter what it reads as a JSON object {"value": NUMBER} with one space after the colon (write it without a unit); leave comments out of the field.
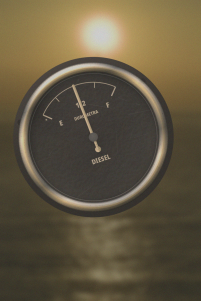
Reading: {"value": 0.5}
